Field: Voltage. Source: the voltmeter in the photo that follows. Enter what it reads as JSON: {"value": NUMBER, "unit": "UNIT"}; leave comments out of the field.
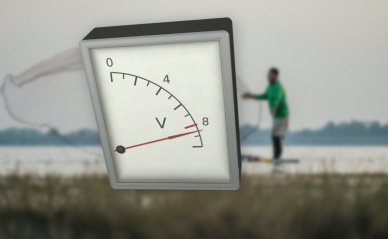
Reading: {"value": 8.5, "unit": "V"}
